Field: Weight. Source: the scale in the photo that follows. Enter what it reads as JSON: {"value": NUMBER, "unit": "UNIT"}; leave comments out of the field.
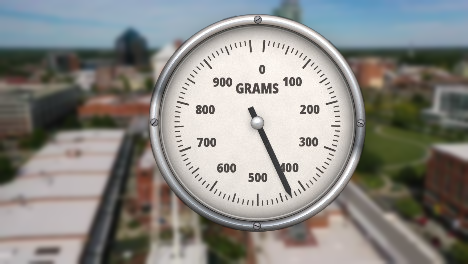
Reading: {"value": 430, "unit": "g"}
